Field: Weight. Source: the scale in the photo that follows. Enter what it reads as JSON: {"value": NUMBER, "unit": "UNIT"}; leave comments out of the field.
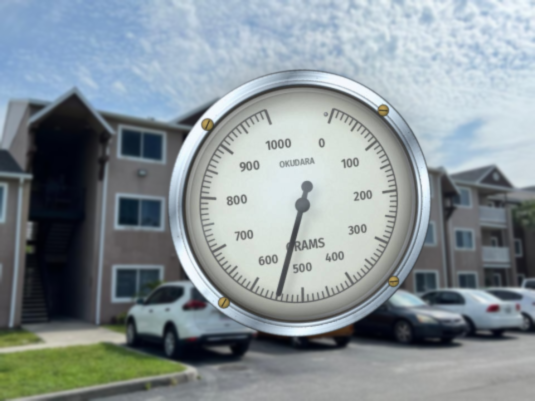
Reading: {"value": 550, "unit": "g"}
